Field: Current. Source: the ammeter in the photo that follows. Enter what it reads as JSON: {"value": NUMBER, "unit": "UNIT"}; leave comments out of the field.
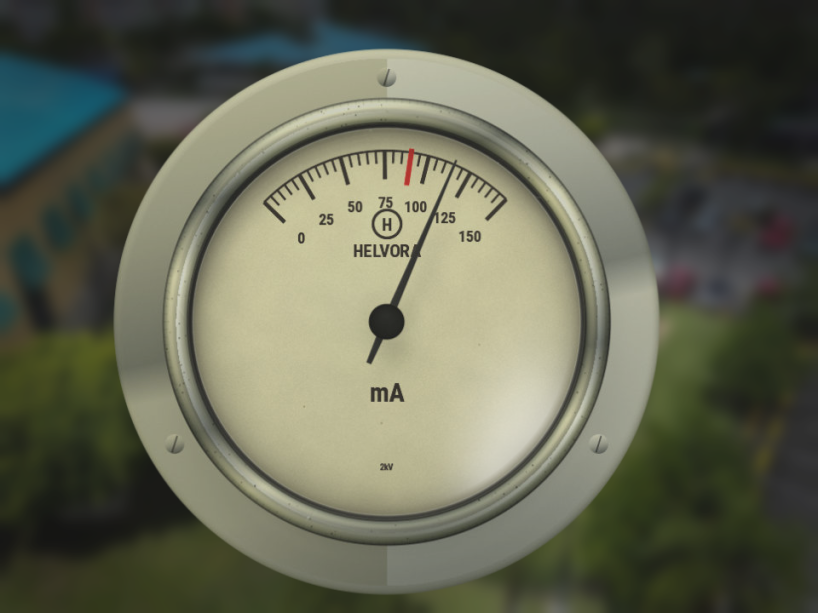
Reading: {"value": 115, "unit": "mA"}
